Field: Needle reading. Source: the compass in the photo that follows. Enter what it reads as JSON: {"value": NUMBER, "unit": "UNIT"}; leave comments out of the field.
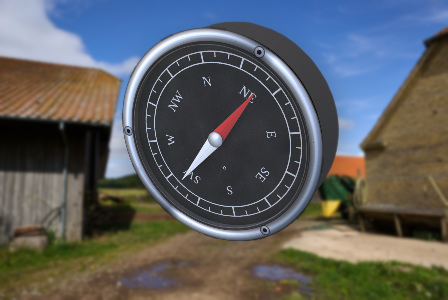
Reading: {"value": 50, "unit": "°"}
